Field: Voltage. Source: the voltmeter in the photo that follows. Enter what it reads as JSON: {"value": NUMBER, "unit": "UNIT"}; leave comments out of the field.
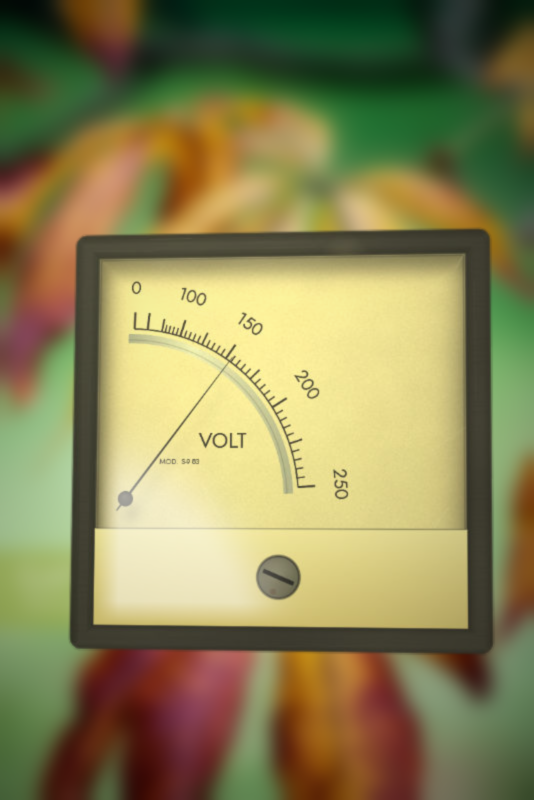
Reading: {"value": 155, "unit": "V"}
